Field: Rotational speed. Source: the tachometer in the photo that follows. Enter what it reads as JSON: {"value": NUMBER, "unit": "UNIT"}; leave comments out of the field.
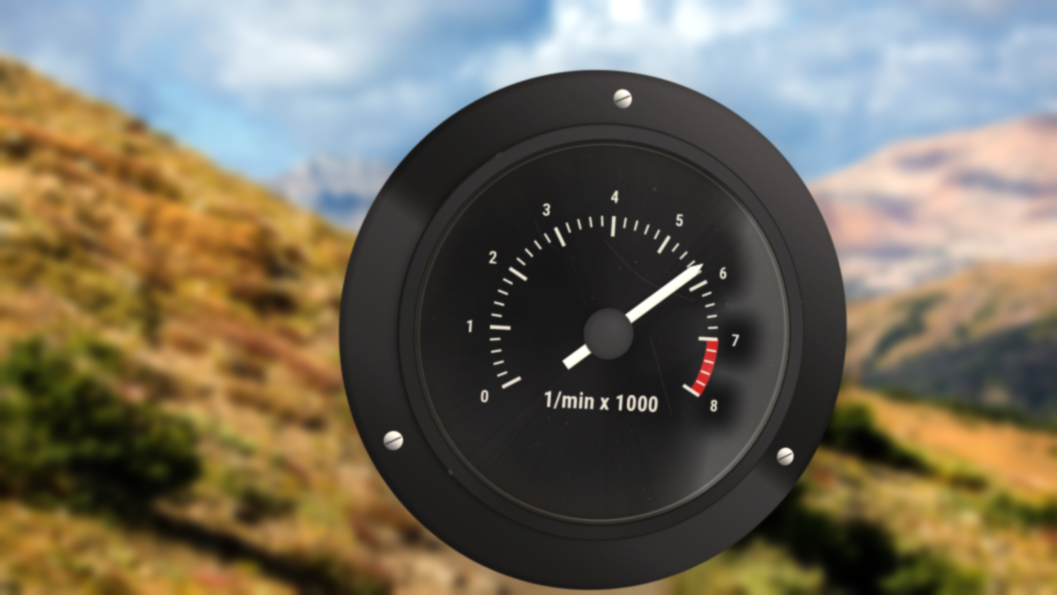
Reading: {"value": 5700, "unit": "rpm"}
